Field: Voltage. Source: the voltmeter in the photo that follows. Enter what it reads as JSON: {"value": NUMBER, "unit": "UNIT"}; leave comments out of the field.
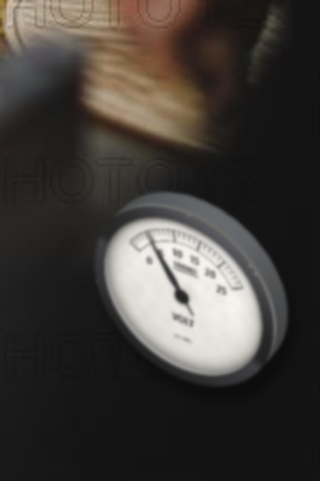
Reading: {"value": 5, "unit": "V"}
